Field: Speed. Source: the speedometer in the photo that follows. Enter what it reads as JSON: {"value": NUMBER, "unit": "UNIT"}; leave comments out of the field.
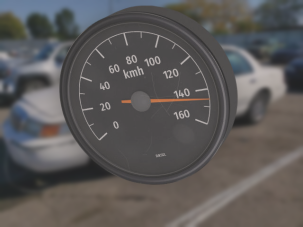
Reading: {"value": 145, "unit": "km/h"}
